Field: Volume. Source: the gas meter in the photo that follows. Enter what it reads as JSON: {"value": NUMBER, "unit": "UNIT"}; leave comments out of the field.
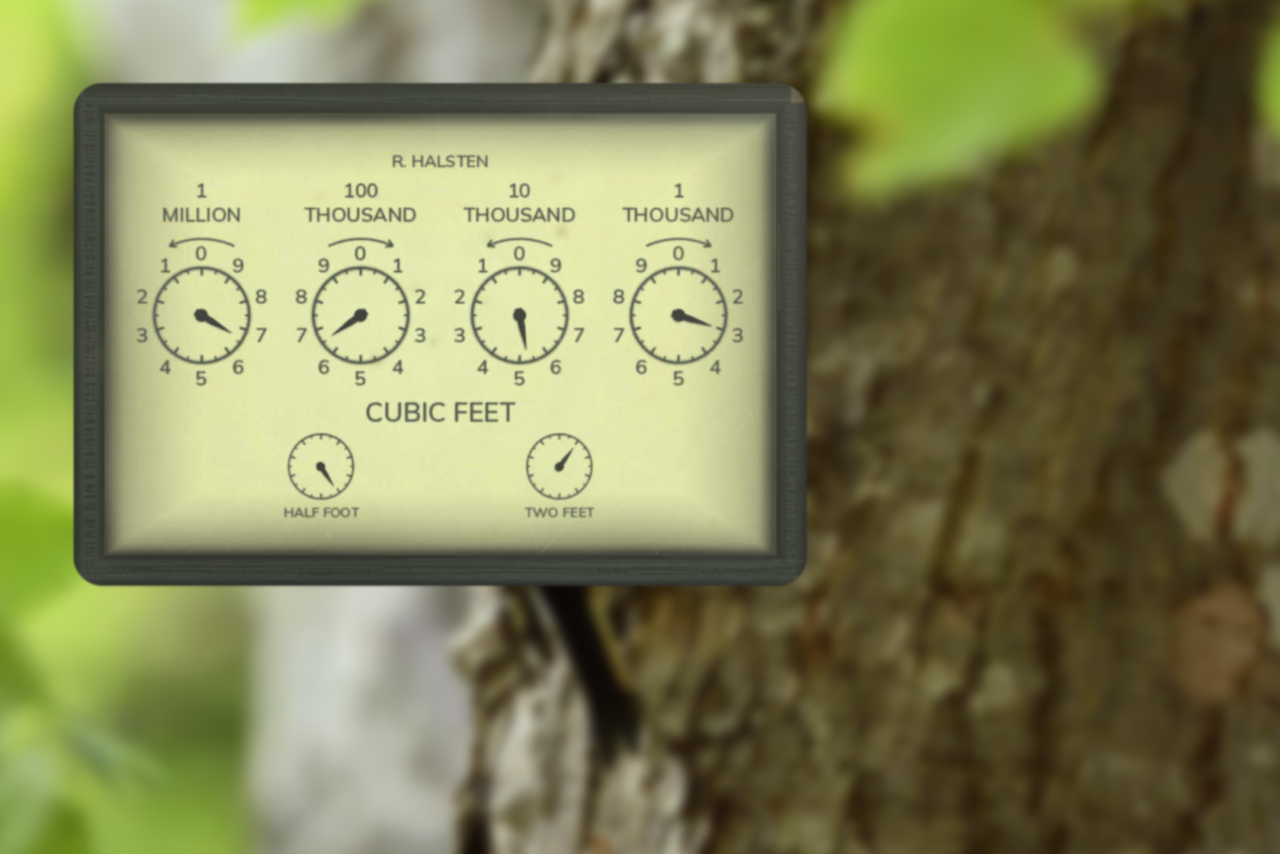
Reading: {"value": 665300, "unit": "ft³"}
